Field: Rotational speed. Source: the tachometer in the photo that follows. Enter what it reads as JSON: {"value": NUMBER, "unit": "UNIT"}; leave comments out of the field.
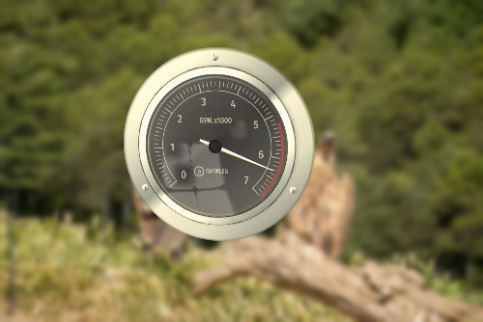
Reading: {"value": 6300, "unit": "rpm"}
